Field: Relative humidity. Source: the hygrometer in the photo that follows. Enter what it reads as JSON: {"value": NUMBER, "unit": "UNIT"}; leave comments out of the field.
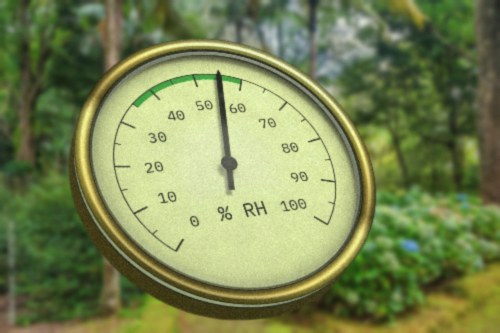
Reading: {"value": 55, "unit": "%"}
